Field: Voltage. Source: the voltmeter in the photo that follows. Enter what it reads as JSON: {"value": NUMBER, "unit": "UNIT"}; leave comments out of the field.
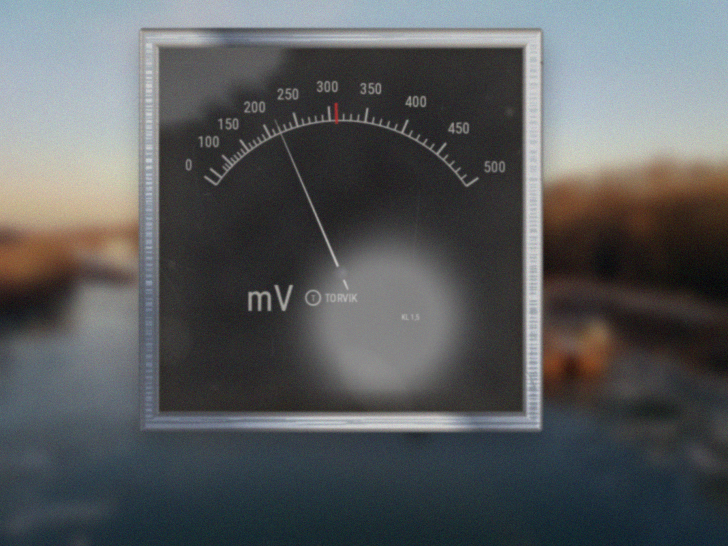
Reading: {"value": 220, "unit": "mV"}
